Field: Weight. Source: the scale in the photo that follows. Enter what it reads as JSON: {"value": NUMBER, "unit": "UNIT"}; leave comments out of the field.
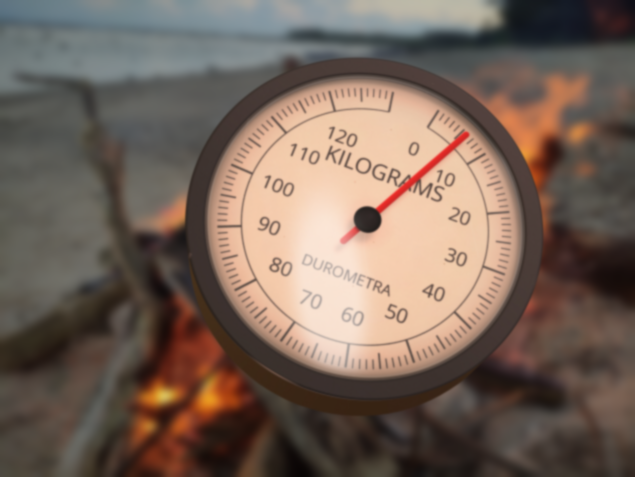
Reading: {"value": 6, "unit": "kg"}
